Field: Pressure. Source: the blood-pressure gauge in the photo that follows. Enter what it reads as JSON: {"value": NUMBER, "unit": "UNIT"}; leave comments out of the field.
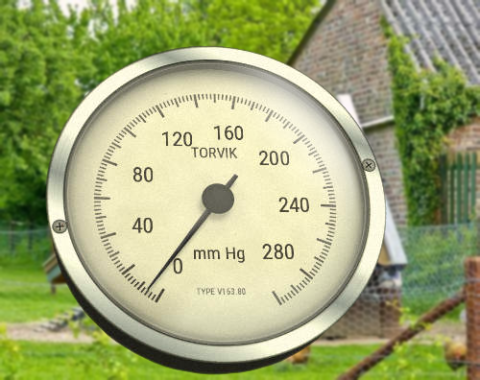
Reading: {"value": 6, "unit": "mmHg"}
